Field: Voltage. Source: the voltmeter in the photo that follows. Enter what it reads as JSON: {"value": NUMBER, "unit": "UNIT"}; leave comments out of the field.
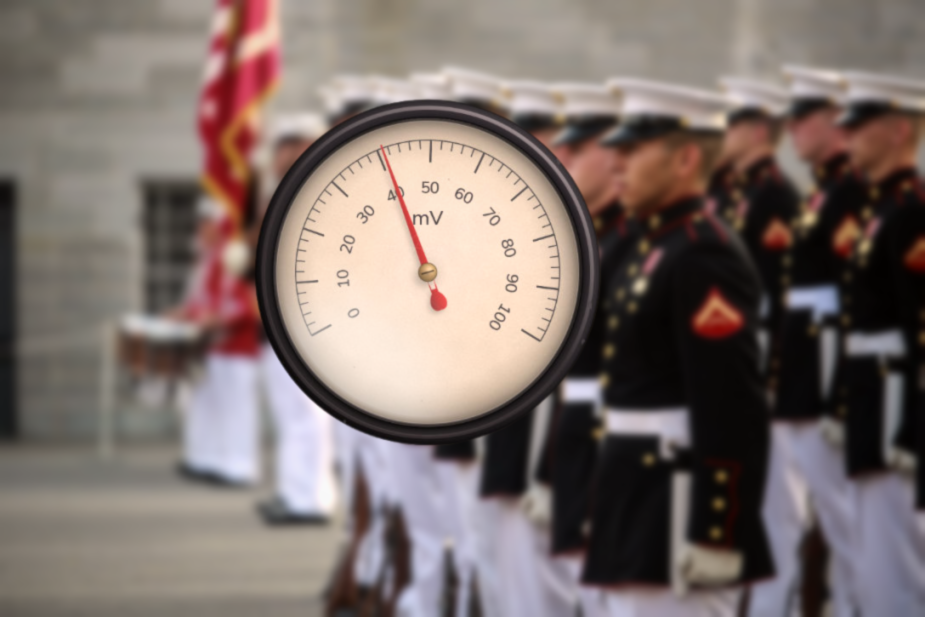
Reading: {"value": 41, "unit": "mV"}
